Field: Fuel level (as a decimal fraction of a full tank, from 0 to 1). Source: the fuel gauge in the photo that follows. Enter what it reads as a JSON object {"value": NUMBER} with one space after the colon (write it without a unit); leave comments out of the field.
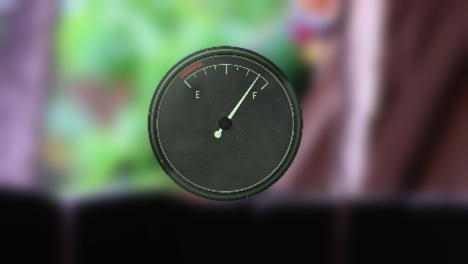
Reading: {"value": 0.875}
